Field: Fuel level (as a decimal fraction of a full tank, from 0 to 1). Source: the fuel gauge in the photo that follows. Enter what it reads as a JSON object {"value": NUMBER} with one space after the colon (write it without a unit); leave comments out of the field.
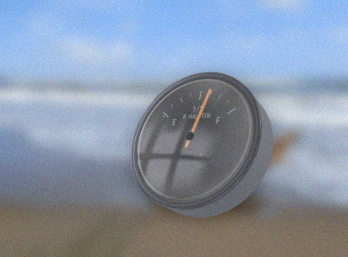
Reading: {"value": 0.625}
